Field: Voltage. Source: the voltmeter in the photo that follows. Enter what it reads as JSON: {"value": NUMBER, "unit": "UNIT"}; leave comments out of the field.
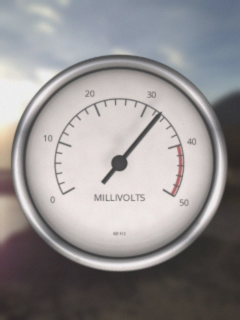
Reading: {"value": 33, "unit": "mV"}
